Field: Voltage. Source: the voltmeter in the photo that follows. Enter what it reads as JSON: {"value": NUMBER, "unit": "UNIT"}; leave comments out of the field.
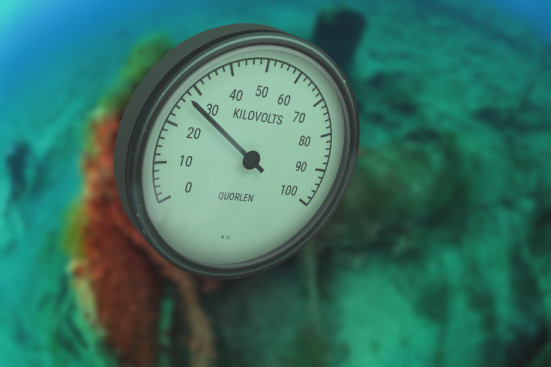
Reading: {"value": 27, "unit": "kV"}
